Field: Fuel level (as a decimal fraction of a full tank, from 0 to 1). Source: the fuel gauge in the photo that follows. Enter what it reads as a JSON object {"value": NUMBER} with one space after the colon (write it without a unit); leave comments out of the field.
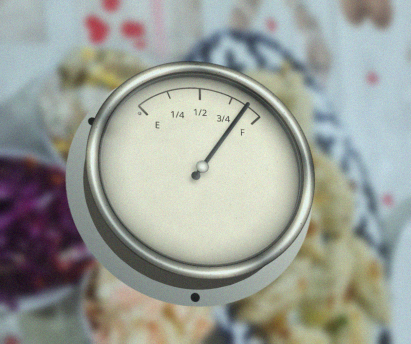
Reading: {"value": 0.875}
